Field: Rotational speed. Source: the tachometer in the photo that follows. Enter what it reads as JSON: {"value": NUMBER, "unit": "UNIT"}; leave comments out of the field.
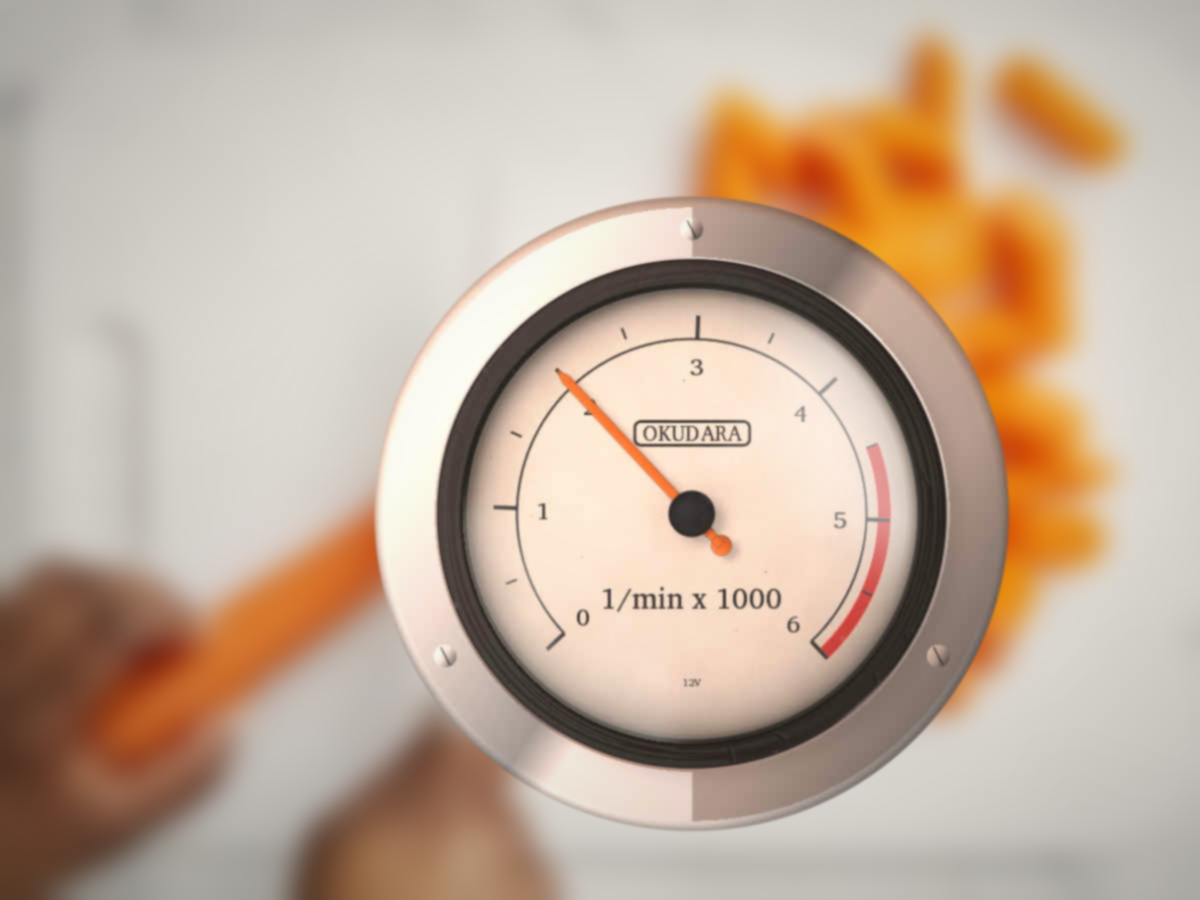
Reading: {"value": 2000, "unit": "rpm"}
